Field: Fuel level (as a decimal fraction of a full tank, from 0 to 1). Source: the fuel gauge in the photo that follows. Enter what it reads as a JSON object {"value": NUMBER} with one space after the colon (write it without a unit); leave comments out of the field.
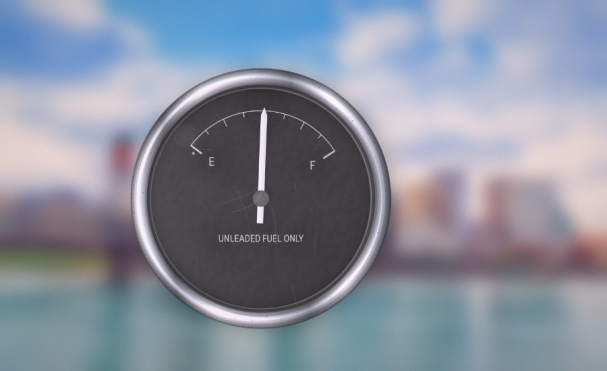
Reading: {"value": 0.5}
